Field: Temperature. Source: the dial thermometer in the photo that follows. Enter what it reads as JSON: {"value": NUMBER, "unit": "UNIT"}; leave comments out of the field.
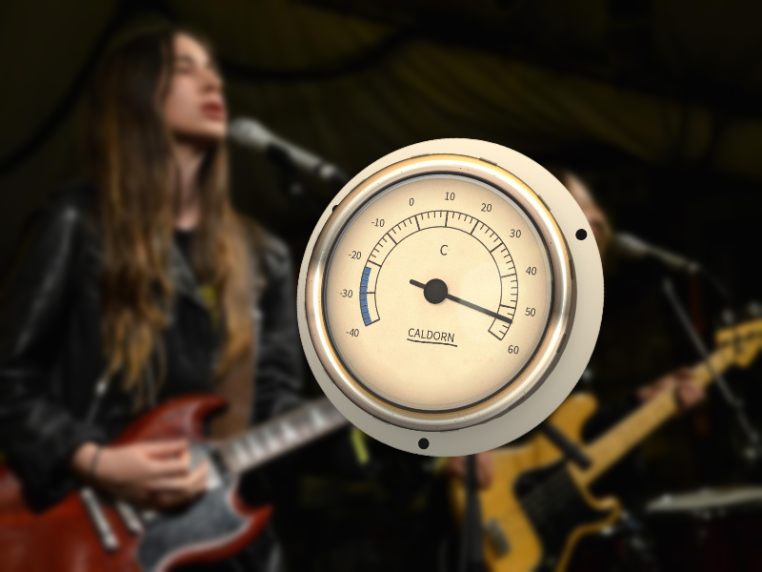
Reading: {"value": 54, "unit": "°C"}
